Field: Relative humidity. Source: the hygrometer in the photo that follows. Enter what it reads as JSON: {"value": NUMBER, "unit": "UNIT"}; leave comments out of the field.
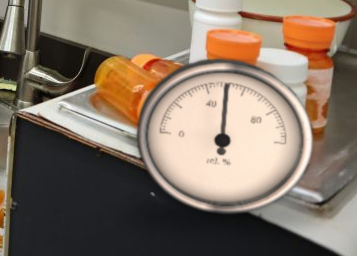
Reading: {"value": 50, "unit": "%"}
